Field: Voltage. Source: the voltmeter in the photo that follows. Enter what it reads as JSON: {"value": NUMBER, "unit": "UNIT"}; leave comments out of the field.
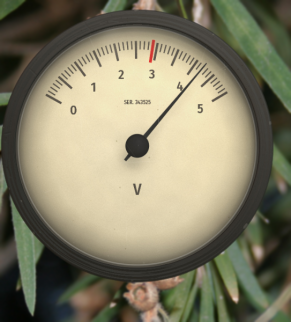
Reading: {"value": 4.2, "unit": "V"}
